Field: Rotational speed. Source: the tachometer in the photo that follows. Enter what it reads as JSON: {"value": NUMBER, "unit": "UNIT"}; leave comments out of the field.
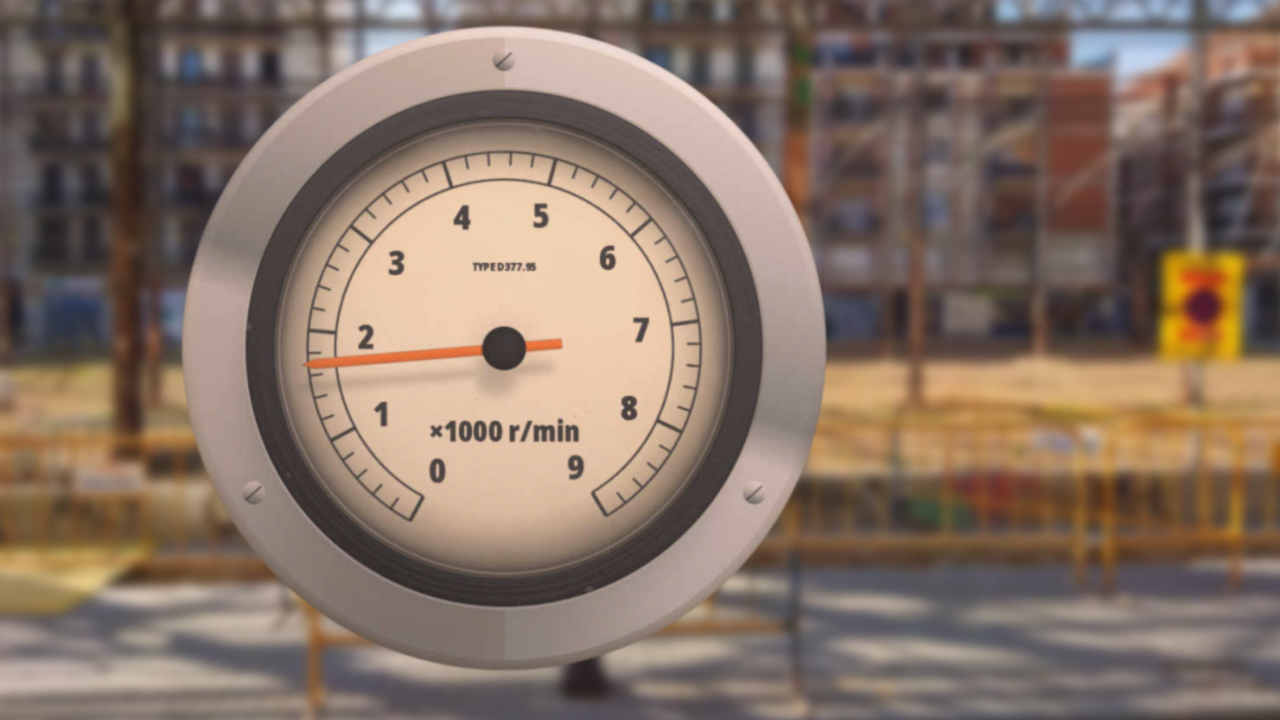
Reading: {"value": 1700, "unit": "rpm"}
